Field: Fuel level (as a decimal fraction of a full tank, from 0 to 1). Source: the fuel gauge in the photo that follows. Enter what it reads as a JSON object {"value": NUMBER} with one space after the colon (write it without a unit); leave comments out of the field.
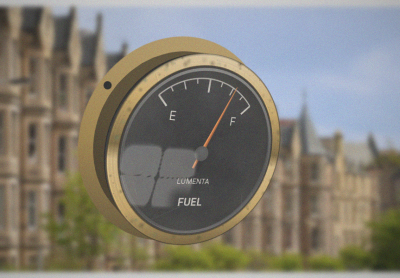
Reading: {"value": 0.75}
